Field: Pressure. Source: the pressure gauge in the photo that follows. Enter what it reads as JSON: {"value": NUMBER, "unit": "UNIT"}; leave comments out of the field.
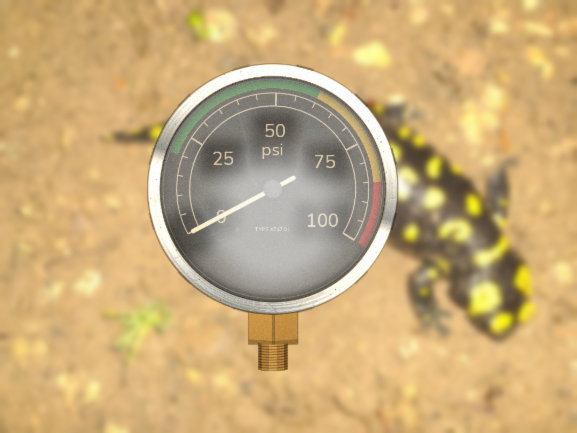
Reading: {"value": 0, "unit": "psi"}
